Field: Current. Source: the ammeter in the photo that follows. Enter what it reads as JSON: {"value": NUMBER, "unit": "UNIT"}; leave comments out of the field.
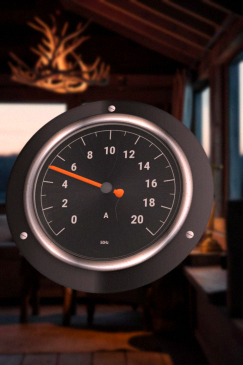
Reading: {"value": 5, "unit": "A"}
